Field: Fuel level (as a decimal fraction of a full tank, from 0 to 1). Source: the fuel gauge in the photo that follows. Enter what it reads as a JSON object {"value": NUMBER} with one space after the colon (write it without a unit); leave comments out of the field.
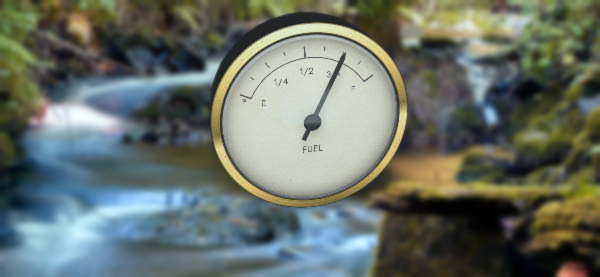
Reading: {"value": 0.75}
